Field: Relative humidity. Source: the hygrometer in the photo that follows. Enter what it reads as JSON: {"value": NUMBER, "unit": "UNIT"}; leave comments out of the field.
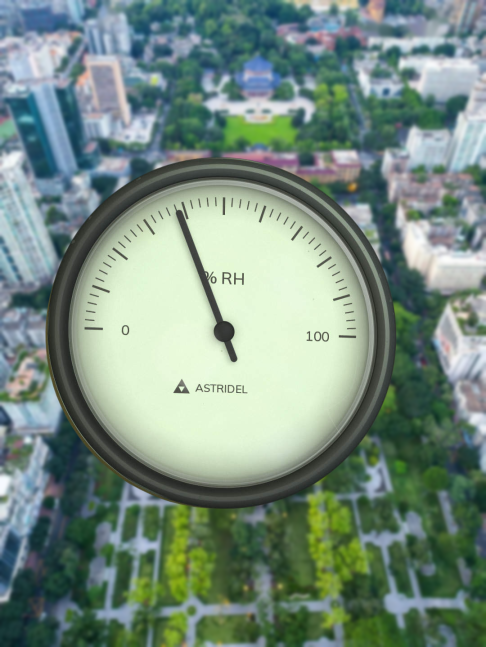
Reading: {"value": 38, "unit": "%"}
